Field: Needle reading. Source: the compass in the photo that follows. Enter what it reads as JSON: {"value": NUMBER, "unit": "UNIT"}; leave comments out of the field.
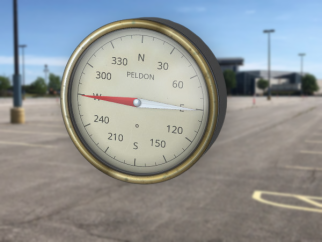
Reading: {"value": 270, "unit": "°"}
